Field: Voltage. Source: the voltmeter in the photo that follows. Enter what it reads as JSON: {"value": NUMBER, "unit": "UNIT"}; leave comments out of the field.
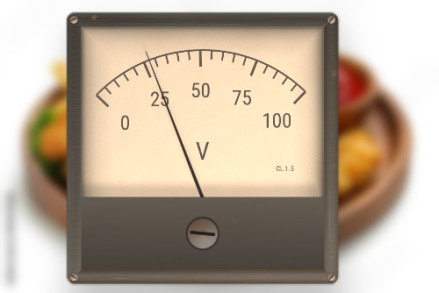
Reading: {"value": 27.5, "unit": "V"}
